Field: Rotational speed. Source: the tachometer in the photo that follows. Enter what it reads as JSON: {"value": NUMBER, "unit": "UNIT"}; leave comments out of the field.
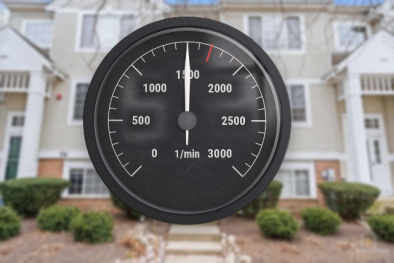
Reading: {"value": 1500, "unit": "rpm"}
